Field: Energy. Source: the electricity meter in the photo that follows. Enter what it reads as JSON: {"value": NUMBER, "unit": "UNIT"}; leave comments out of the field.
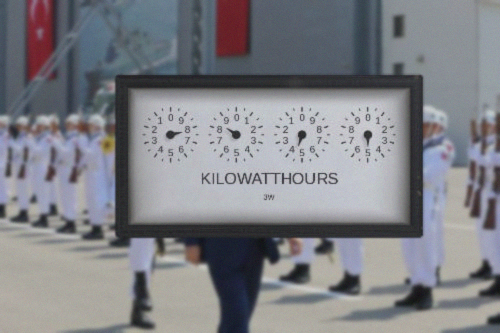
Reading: {"value": 7845, "unit": "kWh"}
